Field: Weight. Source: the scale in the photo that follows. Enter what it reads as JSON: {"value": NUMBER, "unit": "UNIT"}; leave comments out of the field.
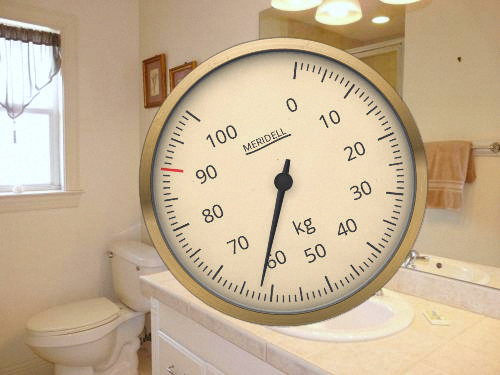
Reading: {"value": 62, "unit": "kg"}
